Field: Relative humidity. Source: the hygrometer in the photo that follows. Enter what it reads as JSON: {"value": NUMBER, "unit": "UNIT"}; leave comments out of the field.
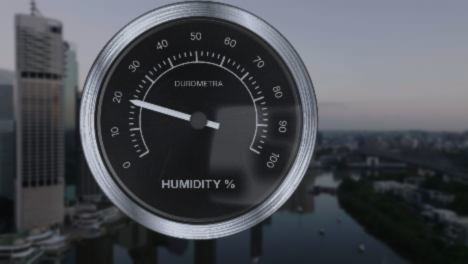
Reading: {"value": 20, "unit": "%"}
